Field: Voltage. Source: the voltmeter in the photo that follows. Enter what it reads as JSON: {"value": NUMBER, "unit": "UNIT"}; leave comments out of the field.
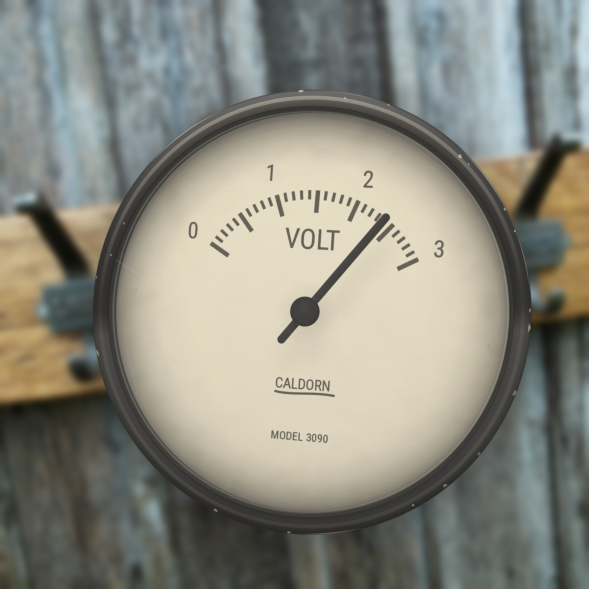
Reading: {"value": 2.4, "unit": "V"}
